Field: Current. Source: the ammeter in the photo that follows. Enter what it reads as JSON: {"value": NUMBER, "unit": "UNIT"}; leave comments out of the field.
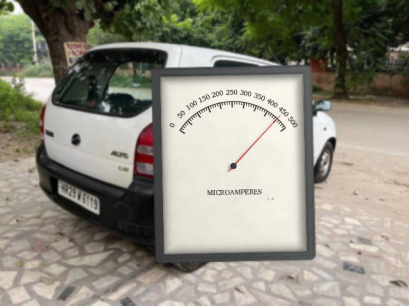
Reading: {"value": 450, "unit": "µA"}
